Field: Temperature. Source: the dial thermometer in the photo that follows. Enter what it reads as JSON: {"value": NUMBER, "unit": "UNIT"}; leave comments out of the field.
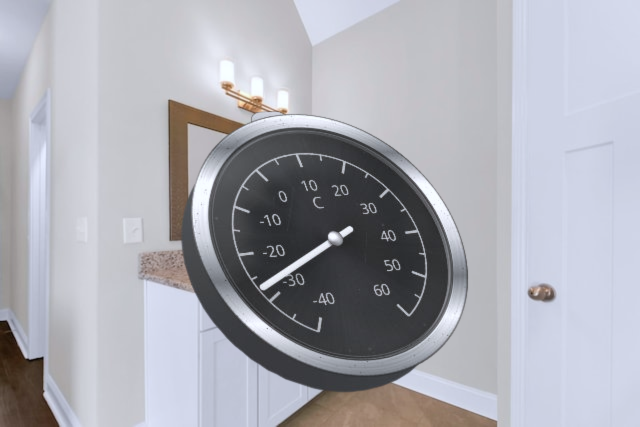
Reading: {"value": -27.5, "unit": "°C"}
